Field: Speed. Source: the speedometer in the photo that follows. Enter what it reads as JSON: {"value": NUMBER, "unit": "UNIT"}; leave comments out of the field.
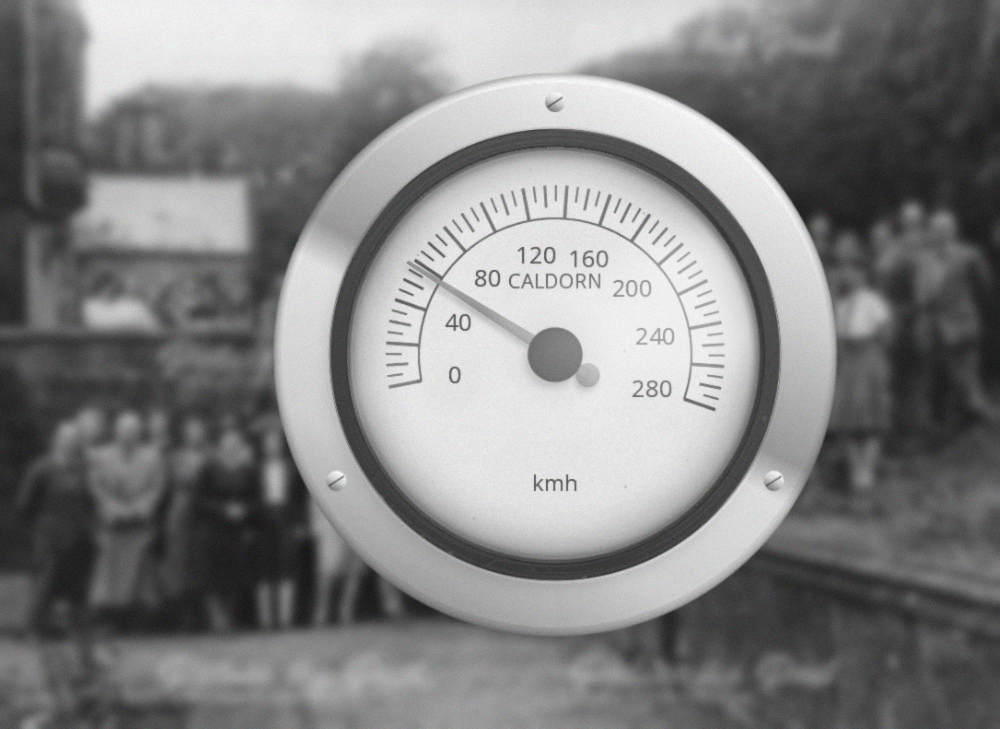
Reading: {"value": 57.5, "unit": "km/h"}
